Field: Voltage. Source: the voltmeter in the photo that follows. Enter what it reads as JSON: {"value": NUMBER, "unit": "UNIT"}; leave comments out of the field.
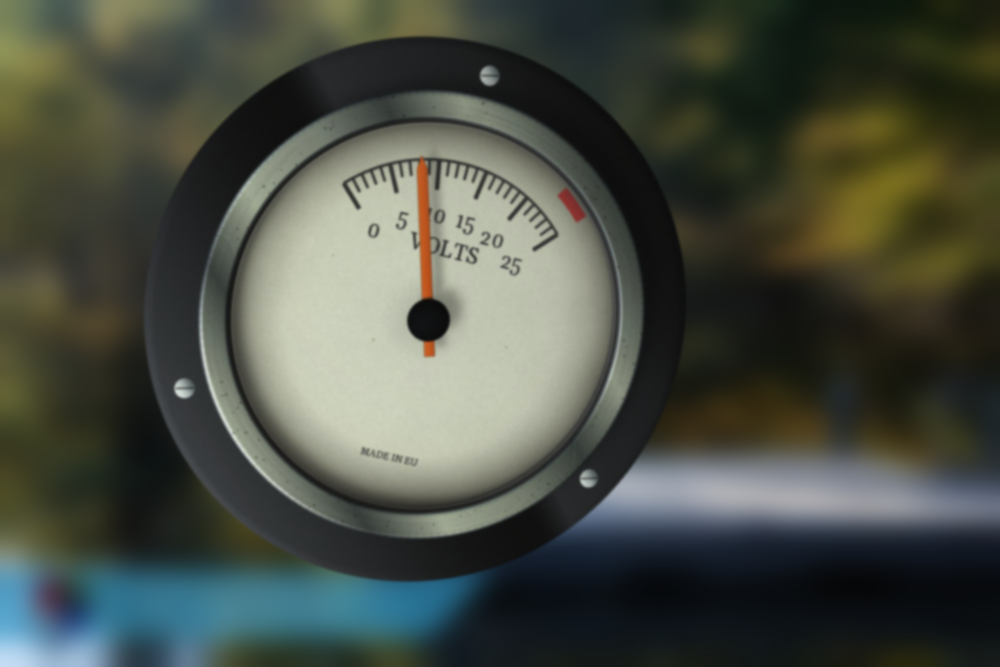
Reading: {"value": 8, "unit": "V"}
